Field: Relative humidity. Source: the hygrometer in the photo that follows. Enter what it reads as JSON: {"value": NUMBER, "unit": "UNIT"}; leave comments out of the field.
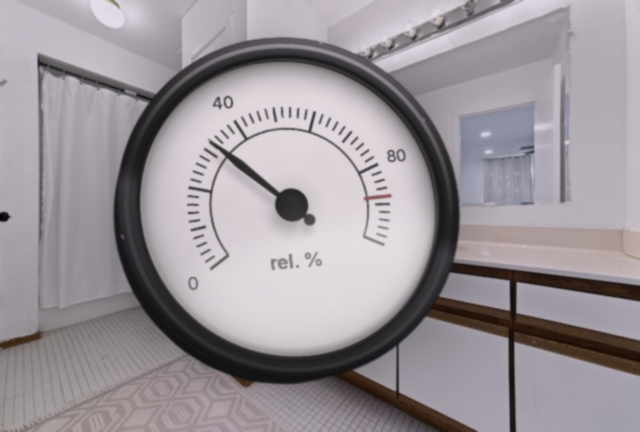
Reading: {"value": 32, "unit": "%"}
